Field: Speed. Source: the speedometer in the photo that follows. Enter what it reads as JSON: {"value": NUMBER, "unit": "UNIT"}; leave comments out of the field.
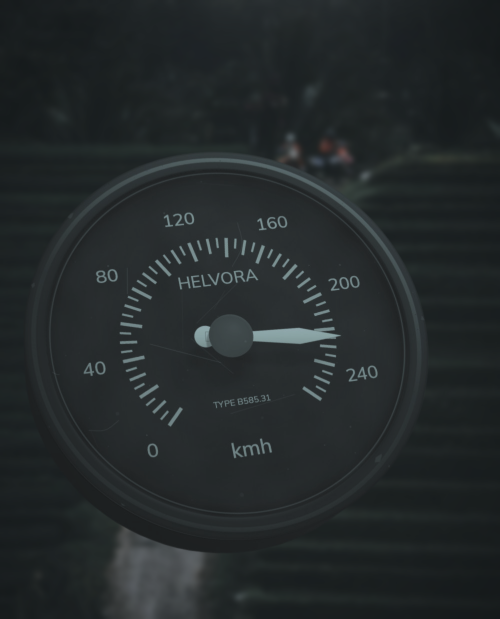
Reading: {"value": 225, "unit": "km/h"}
